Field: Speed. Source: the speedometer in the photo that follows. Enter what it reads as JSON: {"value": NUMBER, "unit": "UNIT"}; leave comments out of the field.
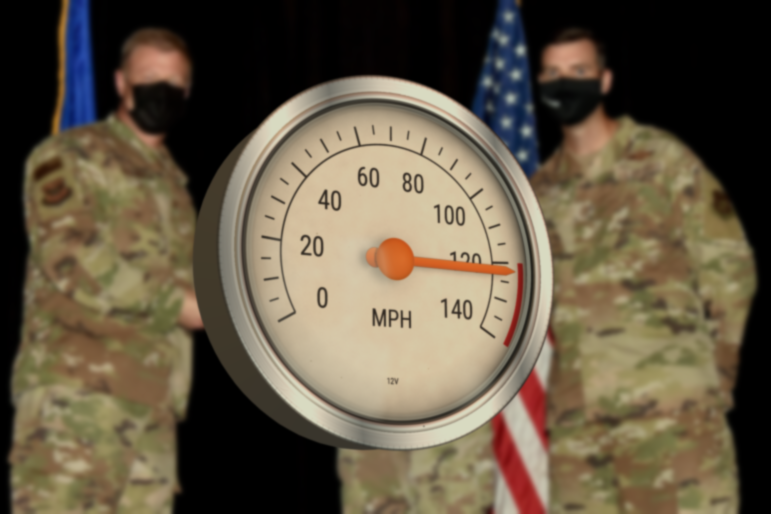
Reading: {"value": 122.5, "unit": "mph"}
